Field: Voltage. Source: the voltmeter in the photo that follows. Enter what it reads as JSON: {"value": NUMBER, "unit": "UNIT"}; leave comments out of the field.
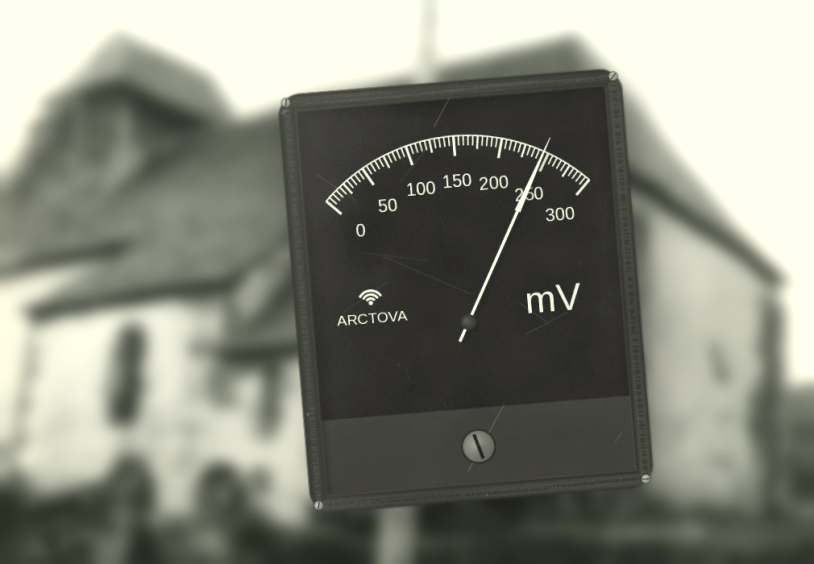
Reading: {"value": 245, "unit": "mV"}
